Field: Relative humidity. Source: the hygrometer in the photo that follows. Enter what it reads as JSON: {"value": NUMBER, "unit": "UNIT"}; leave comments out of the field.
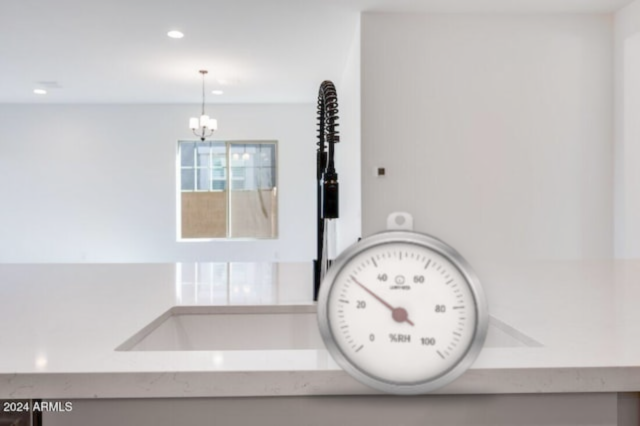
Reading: {"value": 30, "unit": "%"}
